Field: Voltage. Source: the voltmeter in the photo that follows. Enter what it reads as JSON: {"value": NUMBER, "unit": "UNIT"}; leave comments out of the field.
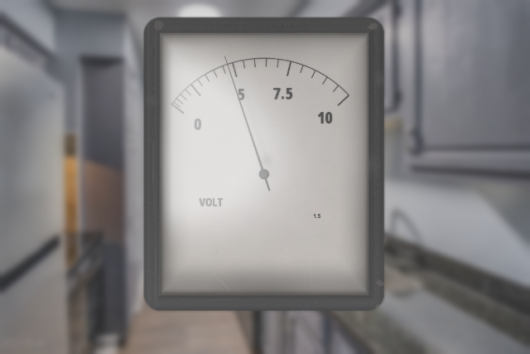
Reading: {"value": 4.75, "unit": "V"}
